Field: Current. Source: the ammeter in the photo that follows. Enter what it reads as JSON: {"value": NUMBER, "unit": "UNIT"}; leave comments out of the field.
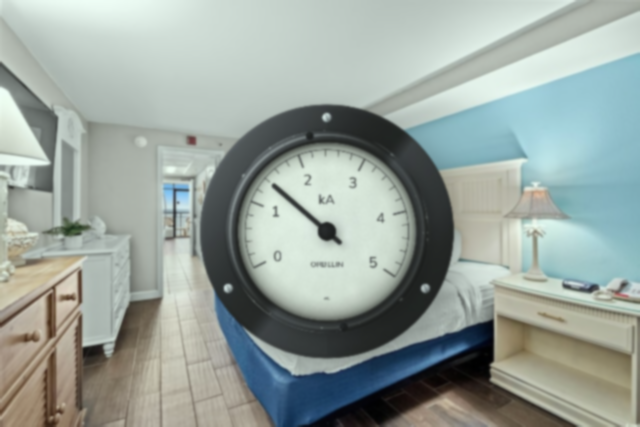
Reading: {"value": 1.4, "unit": "kA"}
